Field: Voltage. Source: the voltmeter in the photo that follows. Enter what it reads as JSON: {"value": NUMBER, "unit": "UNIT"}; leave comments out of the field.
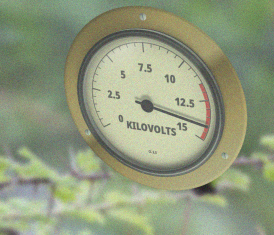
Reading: {"value": 14, "unit": "kV"}
